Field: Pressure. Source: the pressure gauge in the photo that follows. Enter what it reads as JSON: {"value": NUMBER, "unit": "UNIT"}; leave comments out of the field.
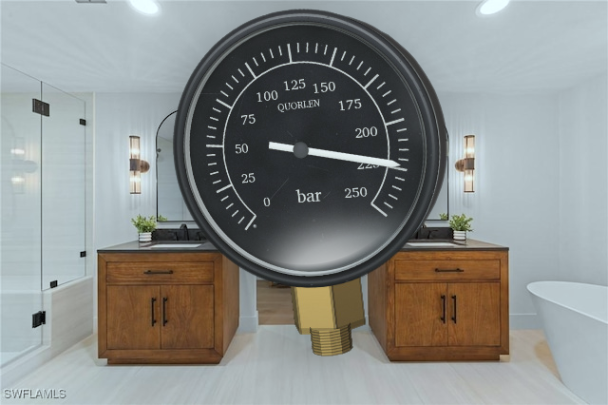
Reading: {"value": 222.5, "unit": "bar"}
